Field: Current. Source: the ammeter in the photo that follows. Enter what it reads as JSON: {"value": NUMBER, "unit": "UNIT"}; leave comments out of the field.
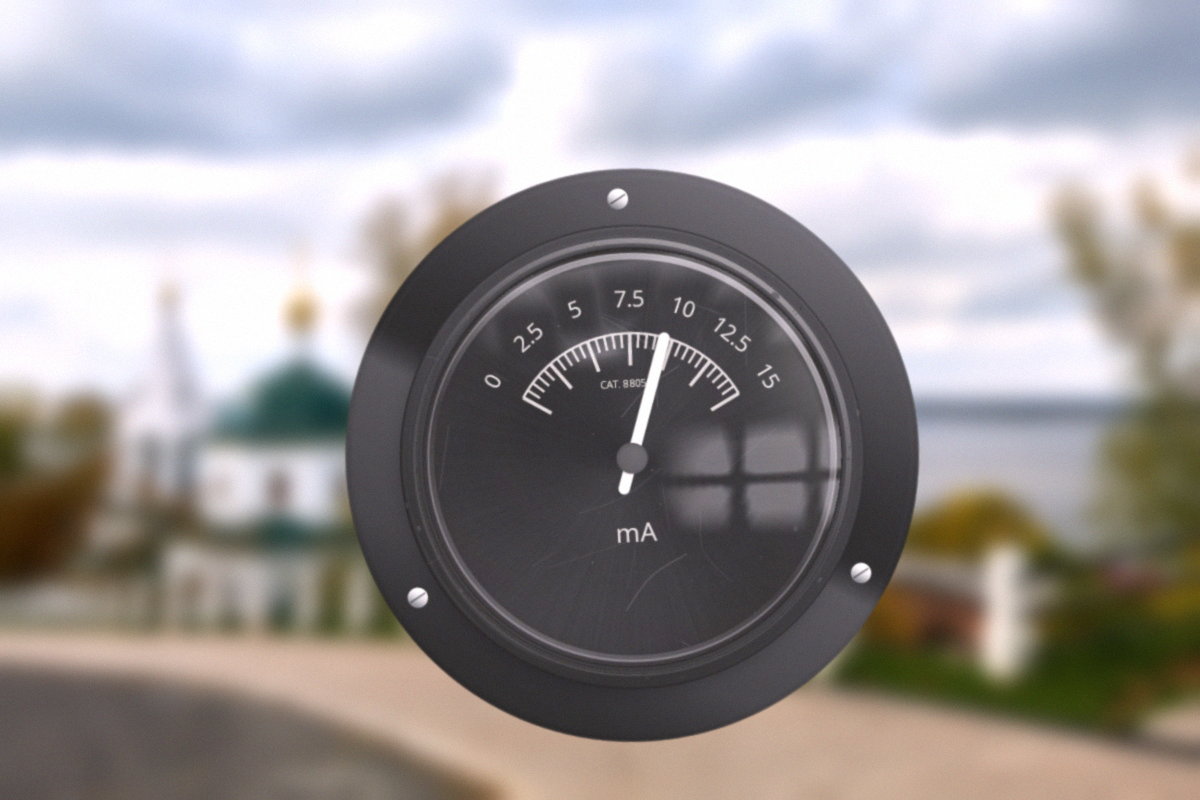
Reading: {"value": 9.5, "unit": "mA"}
